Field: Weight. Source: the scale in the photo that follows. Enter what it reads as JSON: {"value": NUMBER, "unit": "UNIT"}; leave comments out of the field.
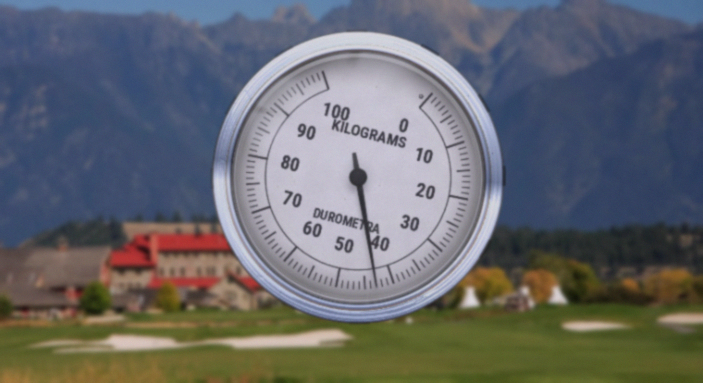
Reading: {"value": 43, "unit": "kg"}
